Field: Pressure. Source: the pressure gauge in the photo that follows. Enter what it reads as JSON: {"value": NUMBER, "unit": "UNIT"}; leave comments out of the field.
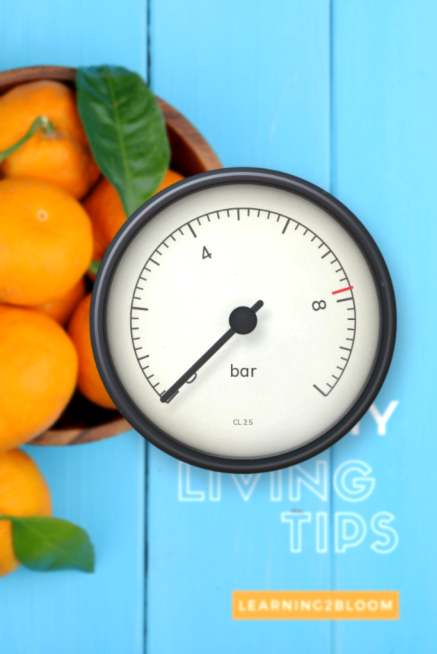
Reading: {"value": 0.1, "unit": "bar"}
